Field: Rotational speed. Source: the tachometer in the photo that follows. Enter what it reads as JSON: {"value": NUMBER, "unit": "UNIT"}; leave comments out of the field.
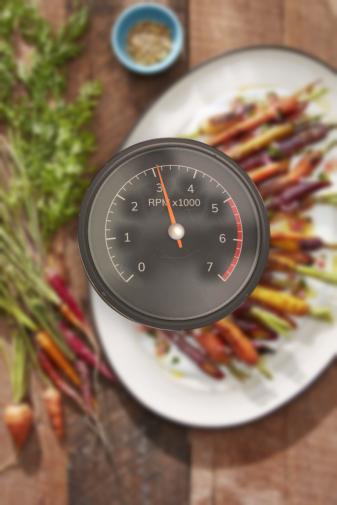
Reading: {"value": 3100, "unit": "rpm"}
